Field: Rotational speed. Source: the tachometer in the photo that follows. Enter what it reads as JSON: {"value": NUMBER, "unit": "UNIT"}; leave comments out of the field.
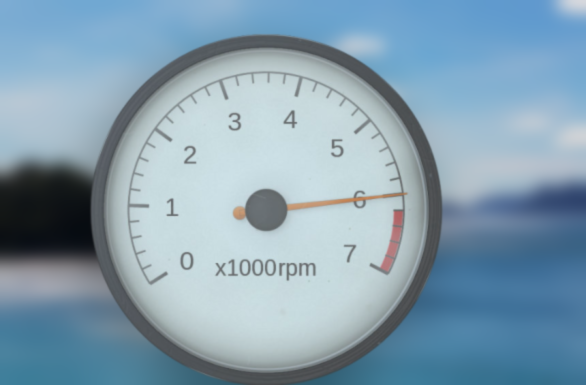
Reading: {"value": 6000, "unit": "rpm"}
